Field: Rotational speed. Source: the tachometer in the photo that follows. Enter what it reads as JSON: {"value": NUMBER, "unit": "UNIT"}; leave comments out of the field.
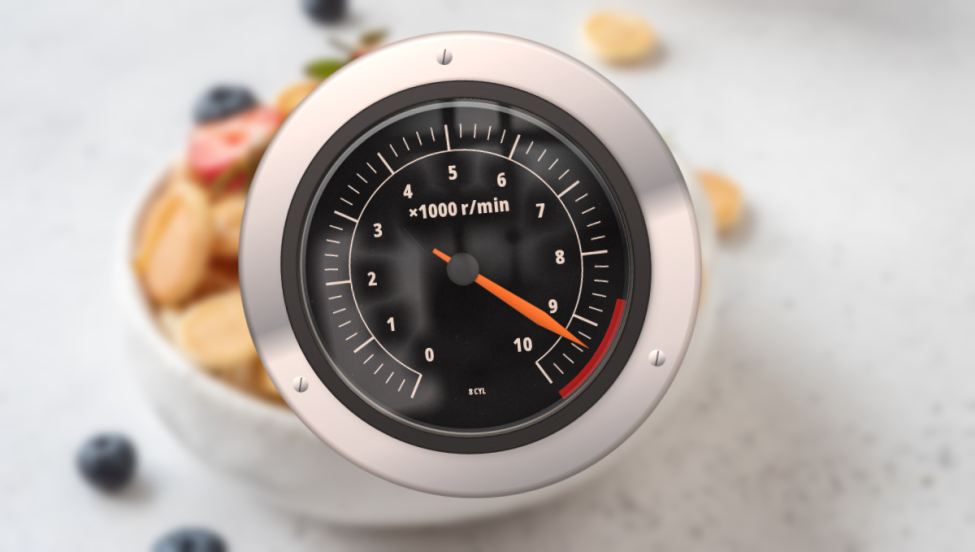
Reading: {"value": 9300, "unit": "rpm"}
